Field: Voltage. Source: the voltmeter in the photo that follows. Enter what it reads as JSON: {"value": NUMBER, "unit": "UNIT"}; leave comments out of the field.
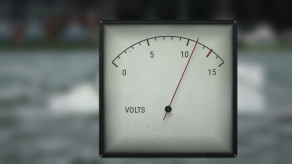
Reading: {"value": 11, "unit": "V"}
